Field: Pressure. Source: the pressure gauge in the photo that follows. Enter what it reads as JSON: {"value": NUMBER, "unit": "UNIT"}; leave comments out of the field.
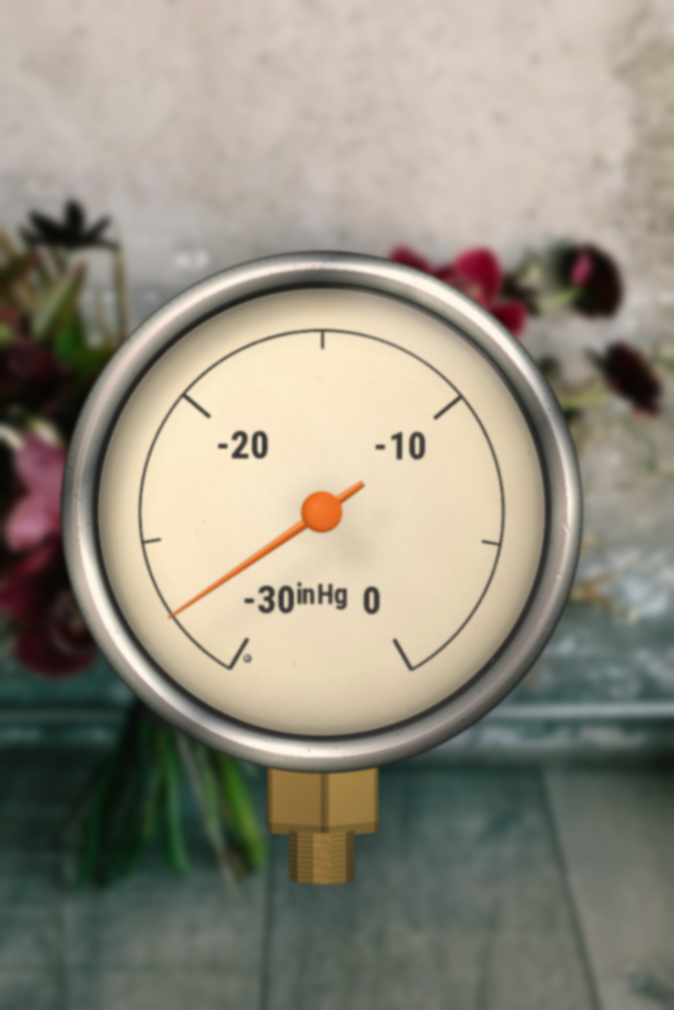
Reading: {"value": -27.5, "unit": "inHg"}
